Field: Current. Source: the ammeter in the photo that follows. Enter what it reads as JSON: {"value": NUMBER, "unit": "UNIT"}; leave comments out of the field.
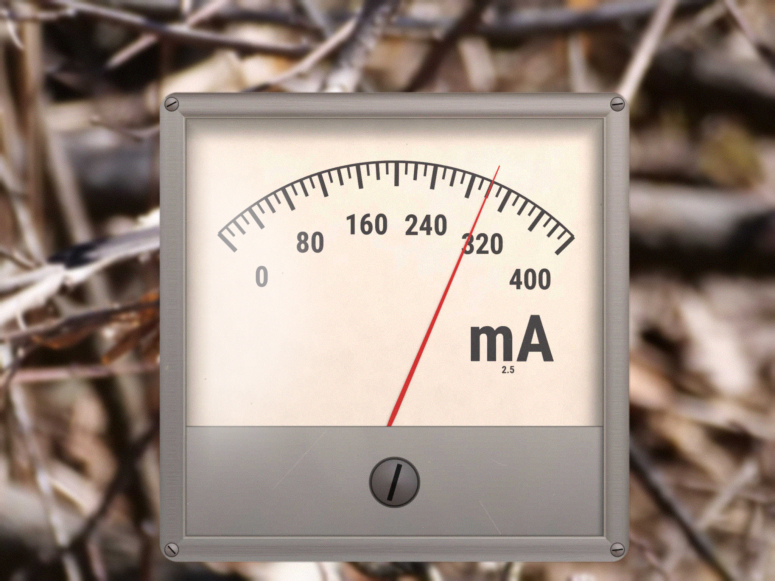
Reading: {"value": 300, "unit": "mA"}
